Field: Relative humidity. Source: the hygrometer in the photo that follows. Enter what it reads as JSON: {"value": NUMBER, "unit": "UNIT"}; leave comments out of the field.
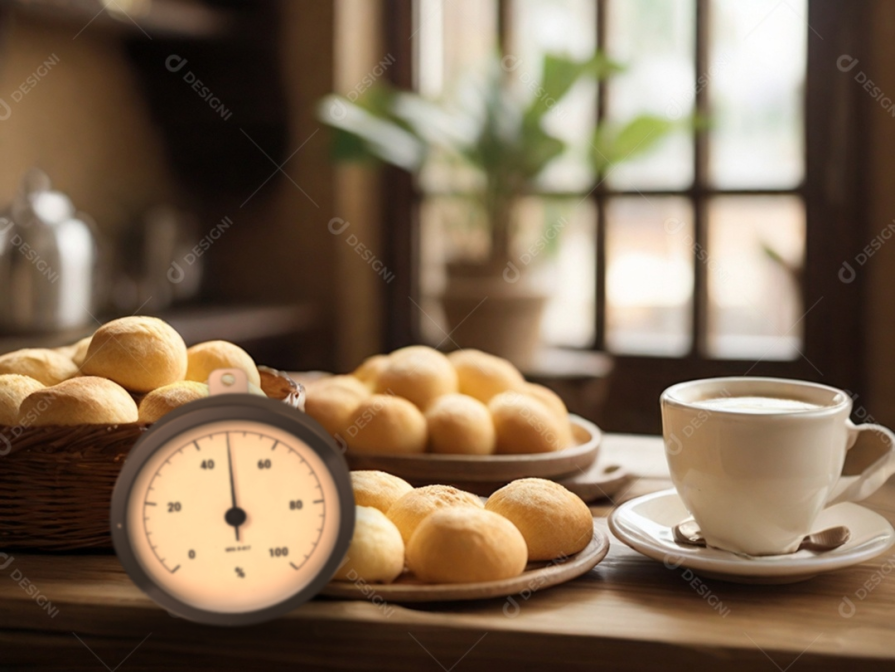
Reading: {"value": 48, "unit": "%"}
